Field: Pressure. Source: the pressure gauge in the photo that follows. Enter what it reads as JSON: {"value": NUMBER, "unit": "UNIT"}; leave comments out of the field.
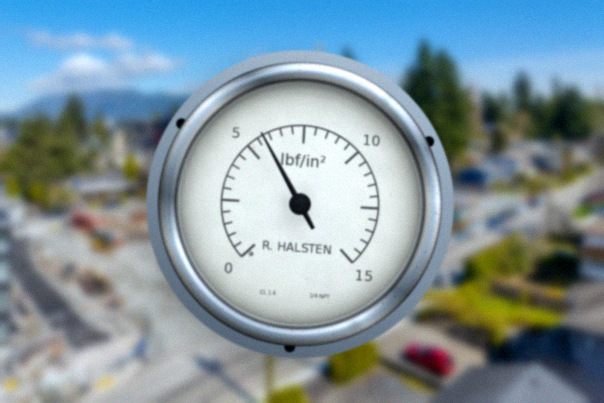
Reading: {"value": 5.75, "unit": "psi"}
